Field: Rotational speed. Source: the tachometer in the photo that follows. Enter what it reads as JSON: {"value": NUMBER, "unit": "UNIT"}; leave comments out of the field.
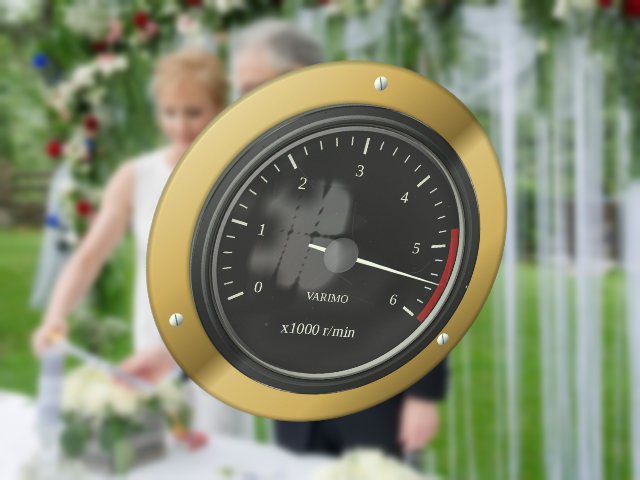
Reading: {"value": 5500, "unit": "rpm"}
